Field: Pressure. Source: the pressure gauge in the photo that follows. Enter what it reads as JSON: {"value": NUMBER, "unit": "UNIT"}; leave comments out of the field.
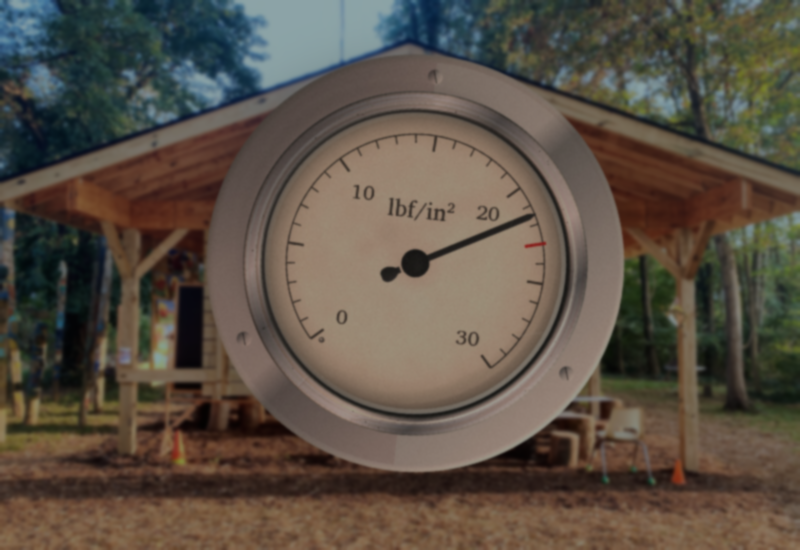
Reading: {"value": 21.5, "unit": "psi"}
